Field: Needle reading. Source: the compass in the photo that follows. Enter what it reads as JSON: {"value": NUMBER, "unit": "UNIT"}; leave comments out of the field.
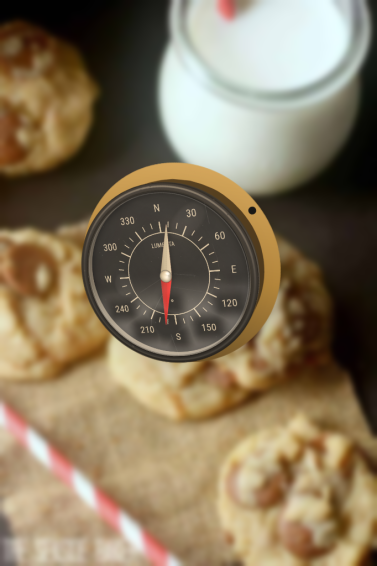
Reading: {"value": 190, "unit": "°"}
